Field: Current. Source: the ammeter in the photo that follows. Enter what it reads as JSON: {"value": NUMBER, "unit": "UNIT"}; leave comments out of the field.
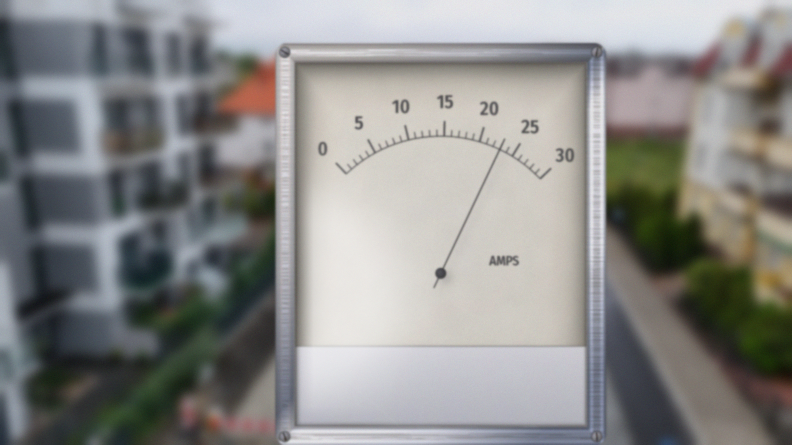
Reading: {"value": 23, "unit": "A"}
